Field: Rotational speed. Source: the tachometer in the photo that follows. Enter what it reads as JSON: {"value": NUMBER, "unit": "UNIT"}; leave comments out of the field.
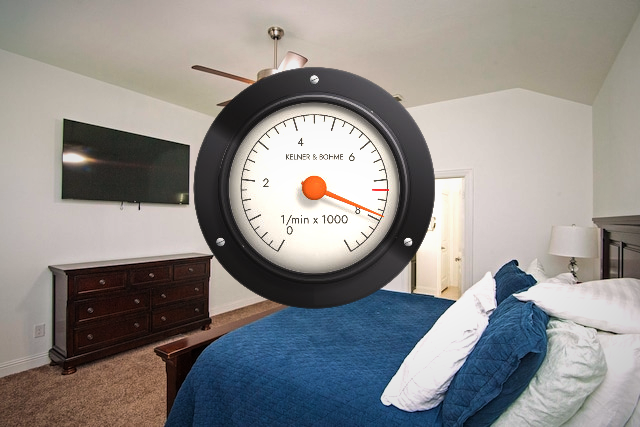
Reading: {"value": 7875, "unit": "rpm"}
